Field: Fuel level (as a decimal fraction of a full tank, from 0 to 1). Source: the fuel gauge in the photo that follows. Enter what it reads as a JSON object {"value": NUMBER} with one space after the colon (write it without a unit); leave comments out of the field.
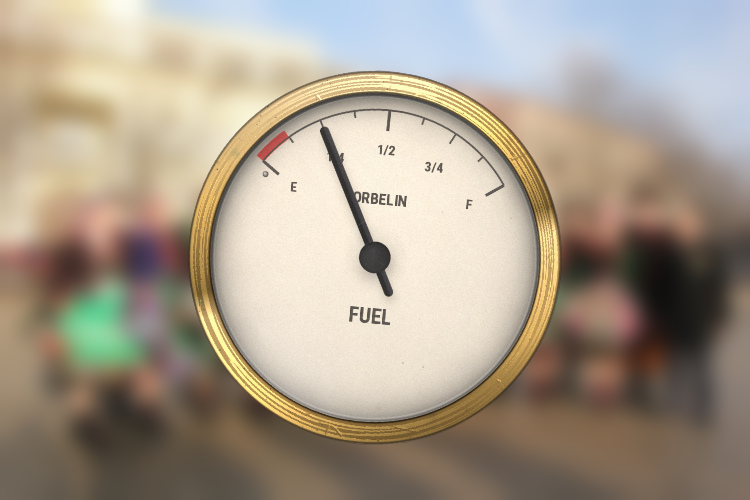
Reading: {"value": 0.25}
